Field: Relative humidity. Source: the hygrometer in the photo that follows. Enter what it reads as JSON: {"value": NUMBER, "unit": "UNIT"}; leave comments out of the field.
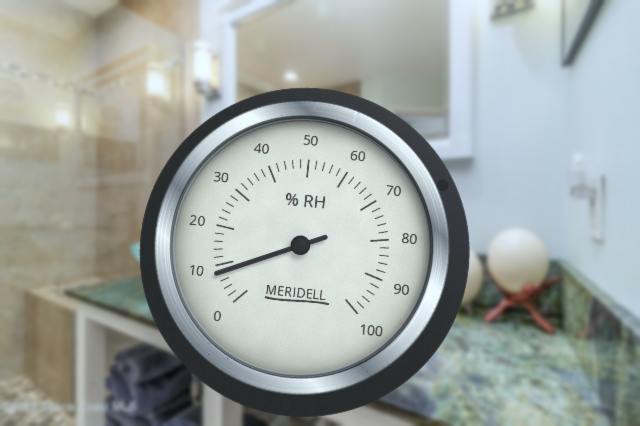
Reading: {"value": 8, "unit": "%"}
